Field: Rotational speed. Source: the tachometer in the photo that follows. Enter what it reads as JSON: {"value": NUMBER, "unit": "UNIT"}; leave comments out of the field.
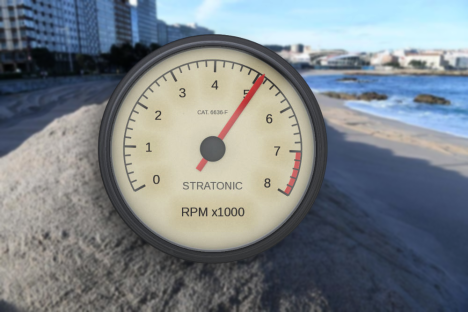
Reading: {"value": 5100, "unit": "rpm"}
